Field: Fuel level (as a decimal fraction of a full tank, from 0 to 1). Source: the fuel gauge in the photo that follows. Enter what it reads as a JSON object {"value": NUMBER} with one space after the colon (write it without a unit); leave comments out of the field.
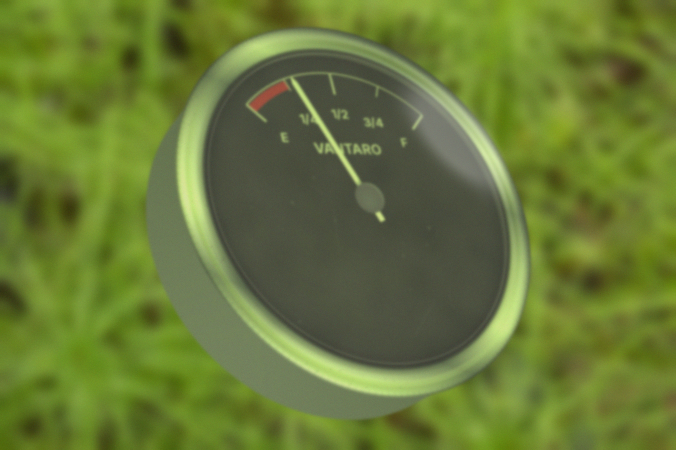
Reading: {"value": 0.25}
